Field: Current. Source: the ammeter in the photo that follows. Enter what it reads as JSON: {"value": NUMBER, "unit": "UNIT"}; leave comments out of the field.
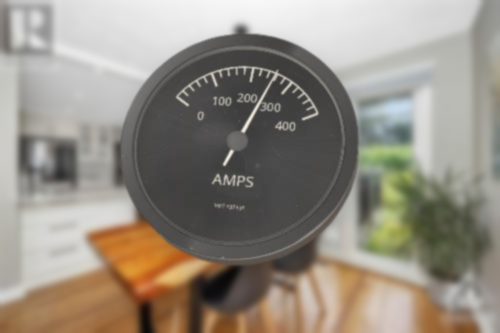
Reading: {"value": 260, "unit": "A"}
